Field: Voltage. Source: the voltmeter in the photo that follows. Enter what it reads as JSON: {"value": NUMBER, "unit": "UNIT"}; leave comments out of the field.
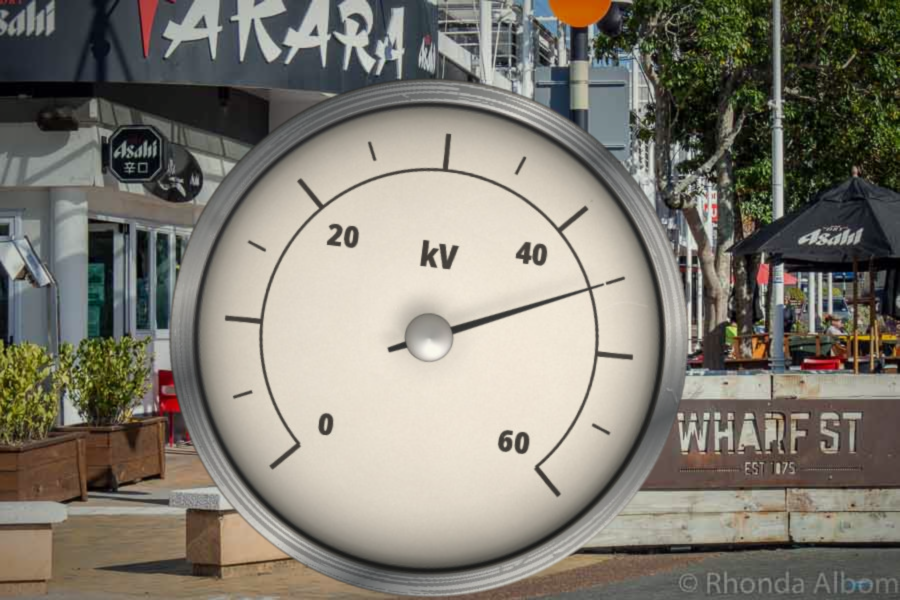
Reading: {"value": 45, "unit": "kV"}
